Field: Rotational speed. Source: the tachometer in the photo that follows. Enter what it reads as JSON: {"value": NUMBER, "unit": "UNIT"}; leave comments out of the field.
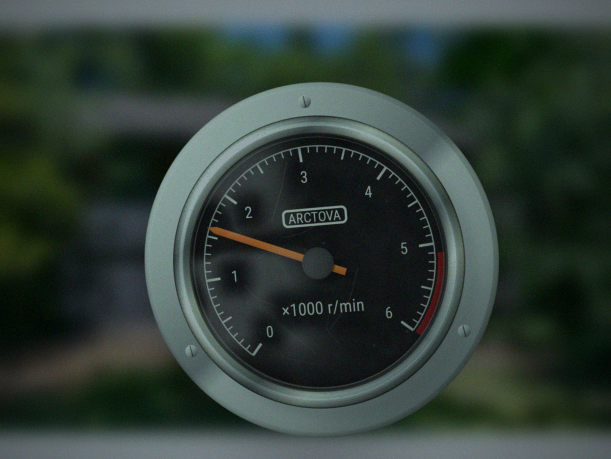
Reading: {"value": 1600, "unit": "rpm"}
